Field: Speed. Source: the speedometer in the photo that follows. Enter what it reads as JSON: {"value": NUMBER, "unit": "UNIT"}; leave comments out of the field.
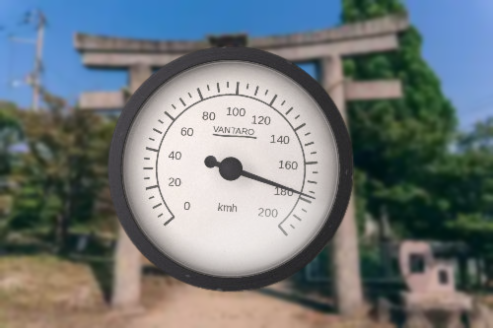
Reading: {"value": 177.5, "unit": "km/h"}
